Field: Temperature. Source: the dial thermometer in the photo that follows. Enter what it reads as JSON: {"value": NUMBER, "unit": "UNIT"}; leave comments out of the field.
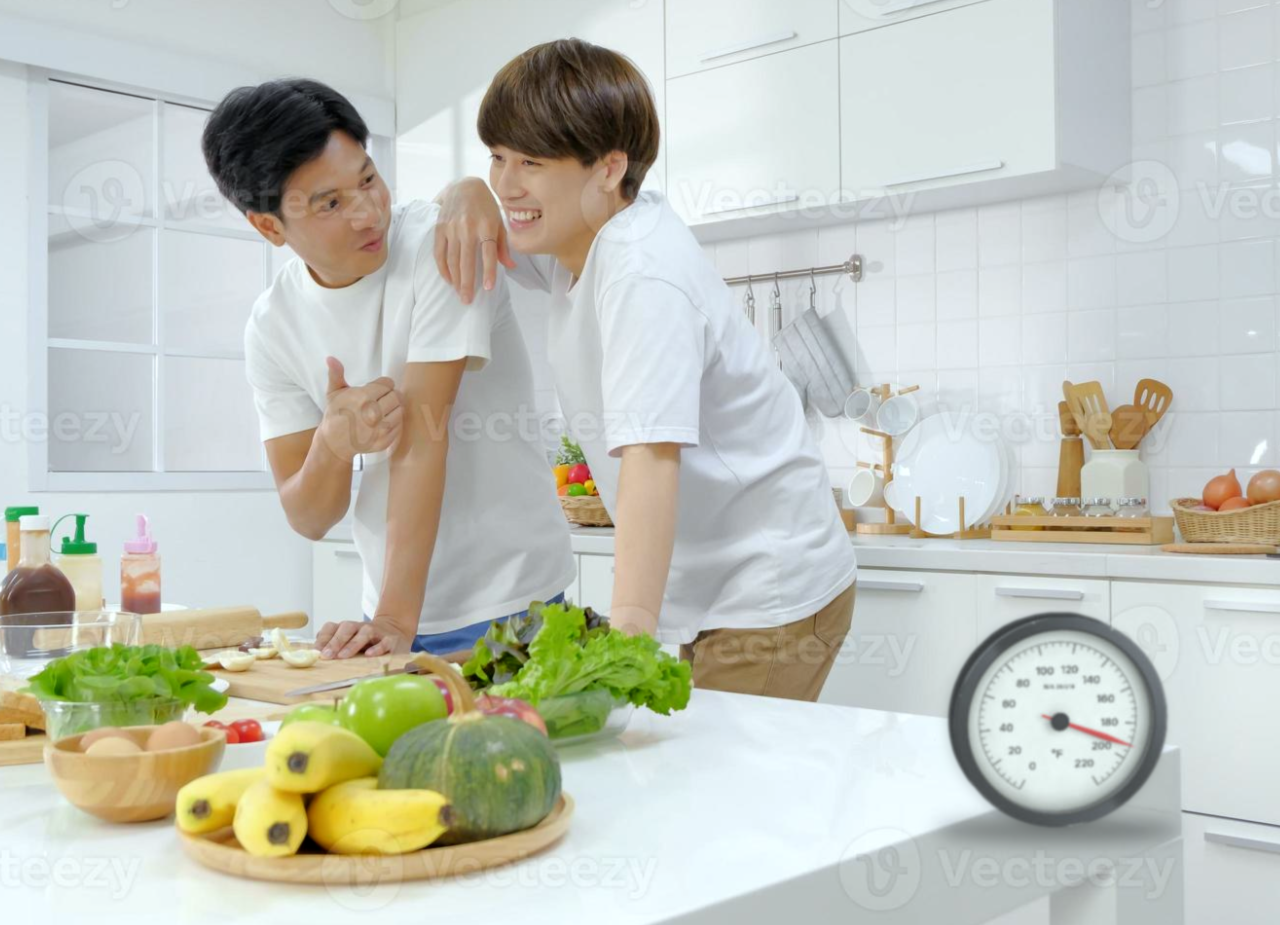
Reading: {"value": 192, "unit": "°F"}
